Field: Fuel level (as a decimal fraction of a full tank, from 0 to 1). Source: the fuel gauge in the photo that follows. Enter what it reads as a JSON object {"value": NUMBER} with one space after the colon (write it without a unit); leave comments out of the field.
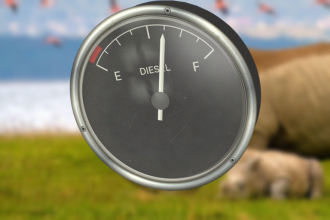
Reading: {"value": 0.625}
